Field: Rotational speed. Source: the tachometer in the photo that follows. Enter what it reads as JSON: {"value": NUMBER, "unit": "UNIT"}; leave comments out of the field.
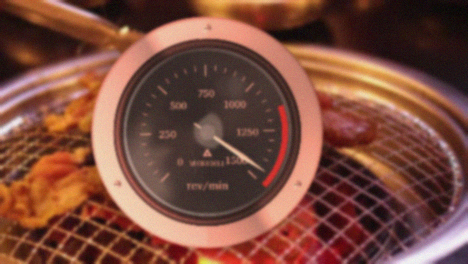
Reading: {"value": 1450, "unit": "rpm"}
